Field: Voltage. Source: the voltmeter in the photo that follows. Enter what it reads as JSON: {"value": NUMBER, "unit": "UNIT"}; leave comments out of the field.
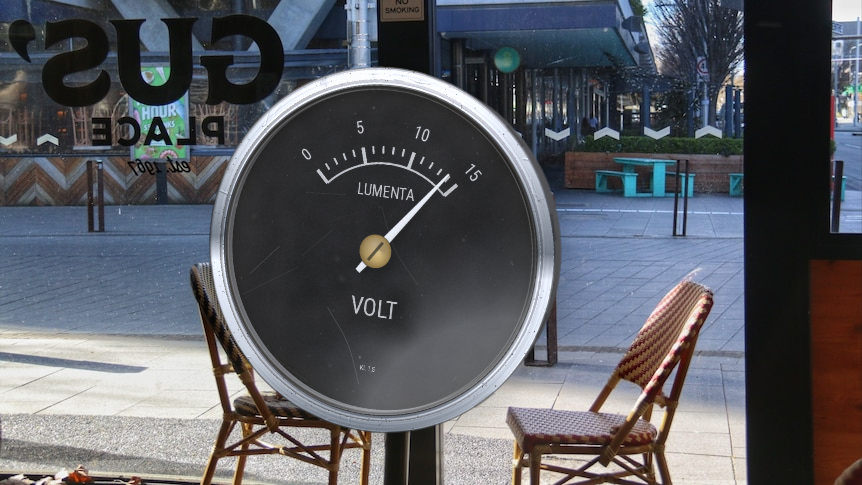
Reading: {"value": 14, "unit": "V"}
